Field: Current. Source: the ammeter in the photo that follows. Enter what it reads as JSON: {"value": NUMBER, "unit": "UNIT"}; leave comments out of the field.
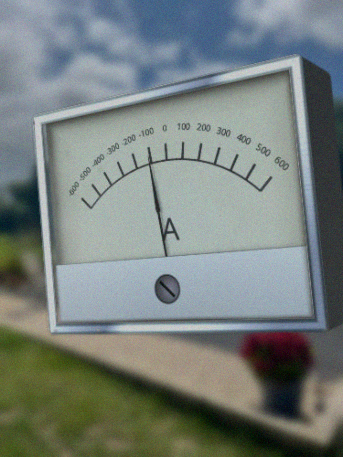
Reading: {"value": -100, "unit": "A"}
